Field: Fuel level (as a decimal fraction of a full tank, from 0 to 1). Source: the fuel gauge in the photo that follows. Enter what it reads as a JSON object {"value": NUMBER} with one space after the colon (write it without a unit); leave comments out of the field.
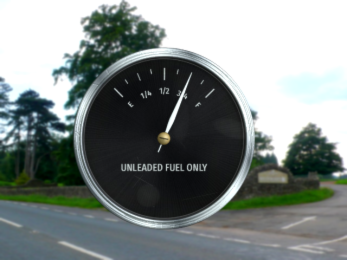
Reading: {"value": 0.75}
